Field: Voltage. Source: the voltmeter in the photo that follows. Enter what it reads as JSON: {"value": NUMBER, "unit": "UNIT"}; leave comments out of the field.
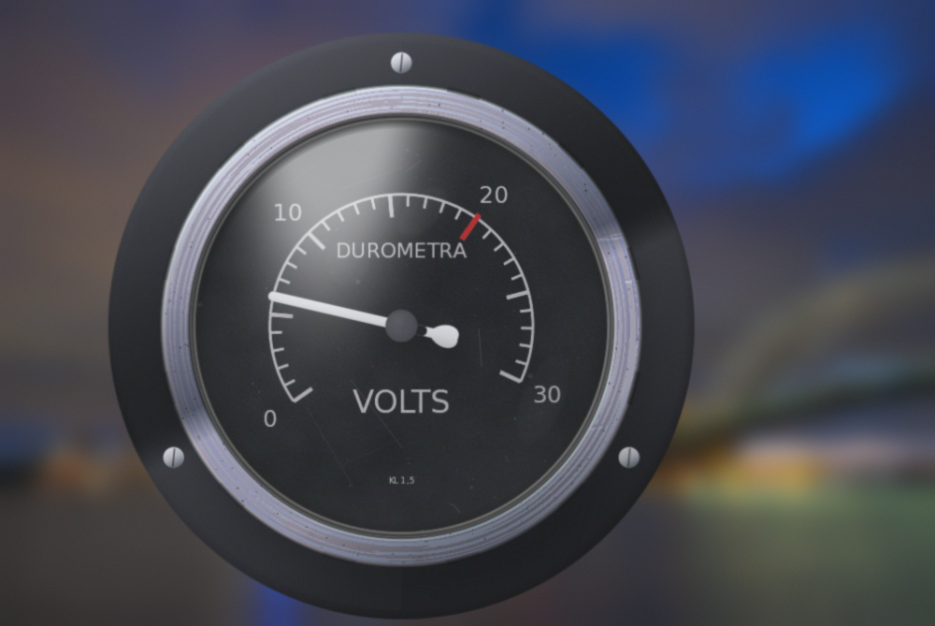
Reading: {"value": 6, "unit": "V"}
